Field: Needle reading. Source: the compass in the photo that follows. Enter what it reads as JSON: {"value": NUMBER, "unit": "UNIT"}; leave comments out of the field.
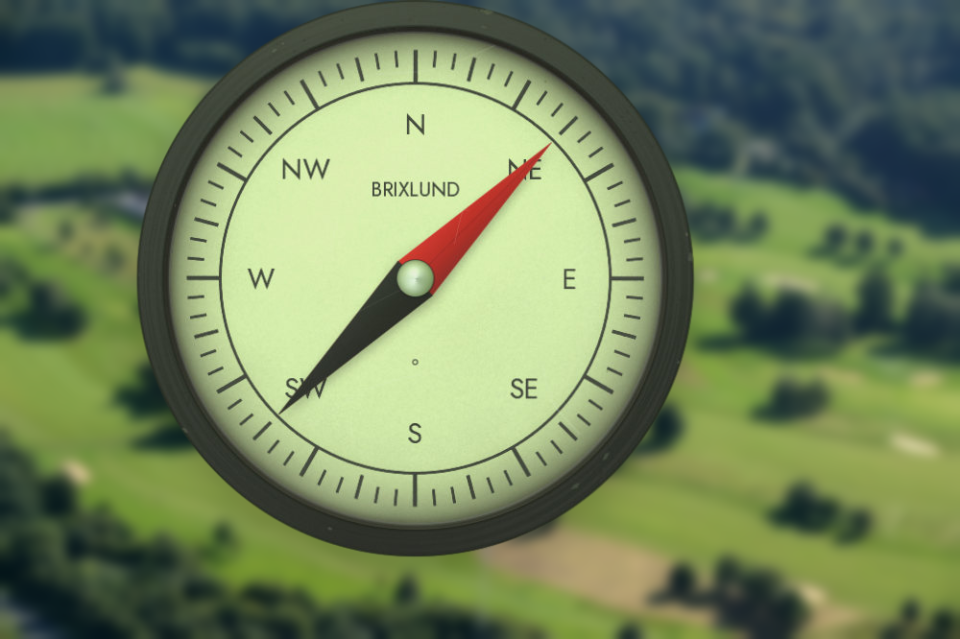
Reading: {"value": 45, "unit": "°"}
